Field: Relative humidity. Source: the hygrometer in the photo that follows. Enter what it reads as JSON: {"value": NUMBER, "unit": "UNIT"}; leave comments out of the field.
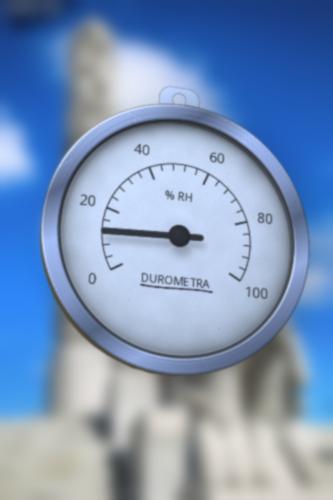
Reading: {"value": 12, "unit": "%"}
